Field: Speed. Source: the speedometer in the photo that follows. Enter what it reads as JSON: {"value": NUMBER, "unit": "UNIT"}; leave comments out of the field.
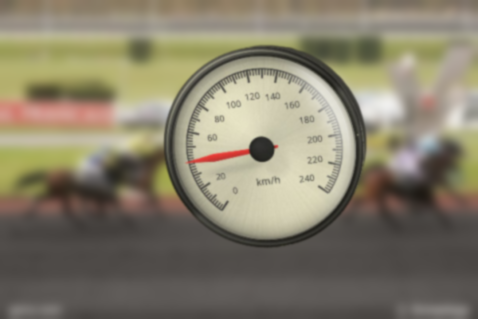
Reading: {"value": 40, "unit": "km/h"}
